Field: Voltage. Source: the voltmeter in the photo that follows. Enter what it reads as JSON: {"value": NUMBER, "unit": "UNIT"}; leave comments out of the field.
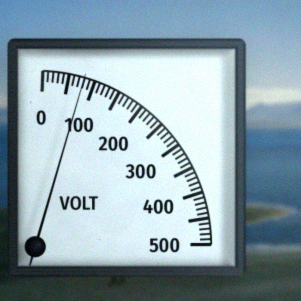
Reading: {"value": 80, "unit": "V"}
